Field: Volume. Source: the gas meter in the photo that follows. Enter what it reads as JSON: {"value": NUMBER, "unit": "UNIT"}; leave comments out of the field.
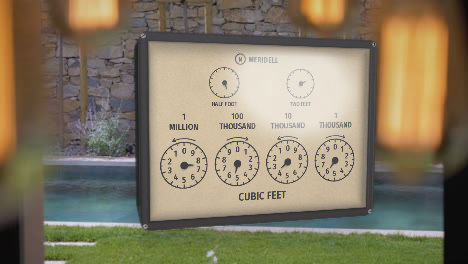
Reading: {"value": 753600, "unit": "ft³"}
